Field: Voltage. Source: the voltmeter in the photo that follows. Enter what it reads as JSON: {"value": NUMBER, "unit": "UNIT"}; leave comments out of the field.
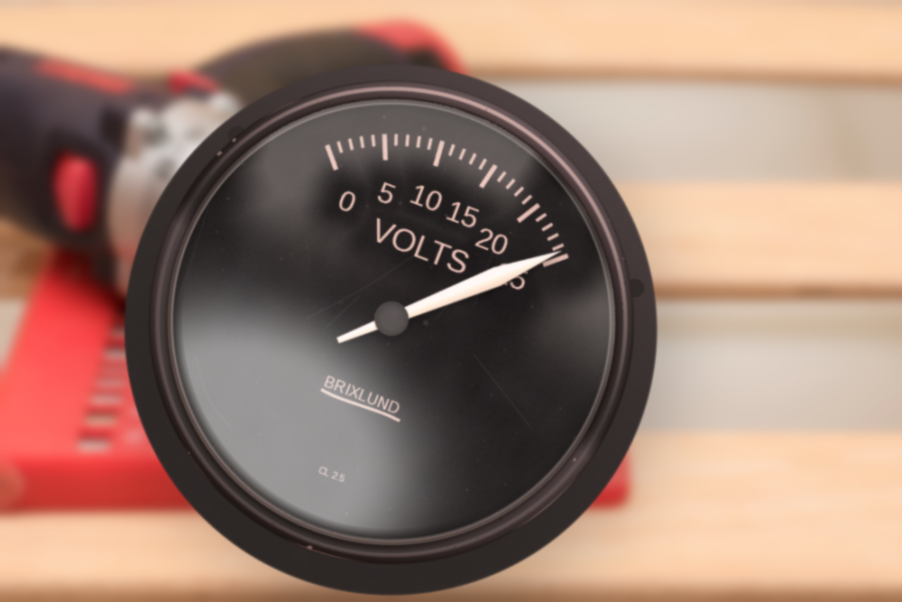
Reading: {"value": 24.5, "unit": "V"}
